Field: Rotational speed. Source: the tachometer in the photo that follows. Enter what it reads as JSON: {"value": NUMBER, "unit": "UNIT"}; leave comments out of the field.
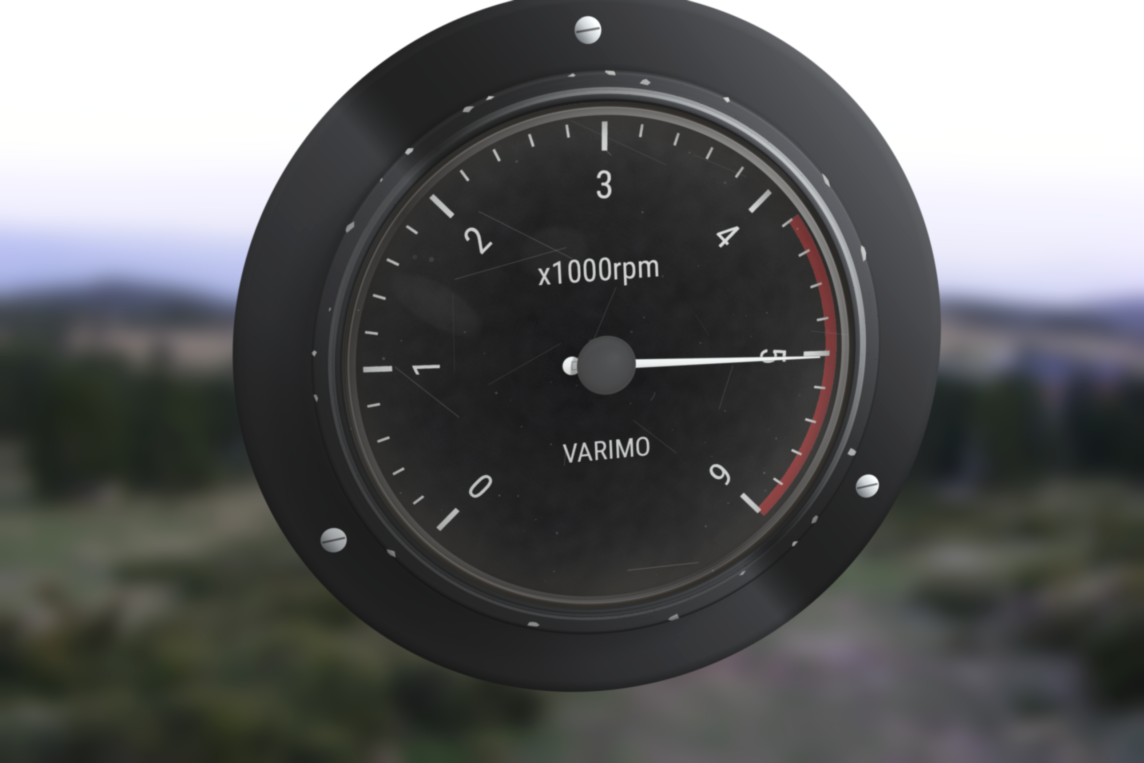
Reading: {"value": 5000, "unit": "rpm"}
